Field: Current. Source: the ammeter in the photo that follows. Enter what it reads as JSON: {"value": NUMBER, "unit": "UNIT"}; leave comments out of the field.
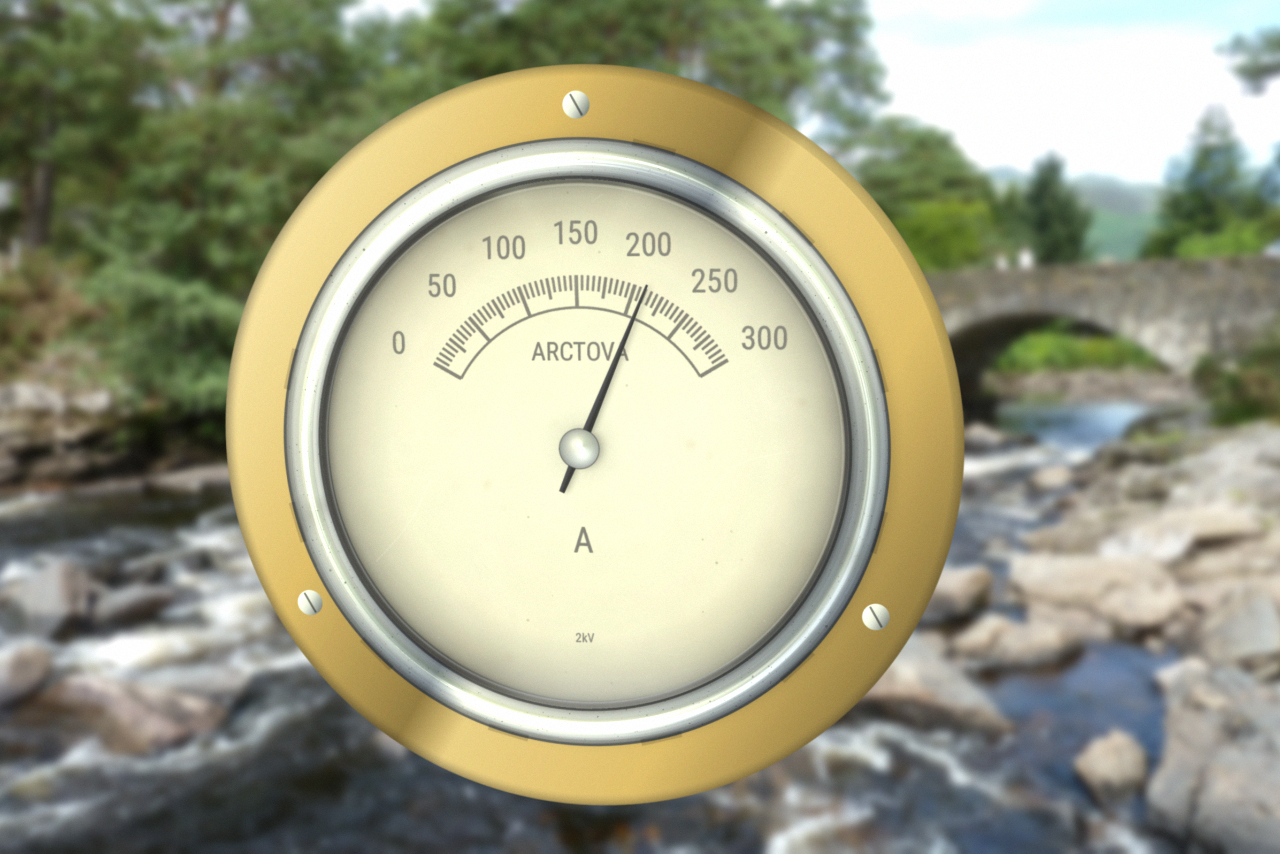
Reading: {"value": 210, "unit": "A"}
